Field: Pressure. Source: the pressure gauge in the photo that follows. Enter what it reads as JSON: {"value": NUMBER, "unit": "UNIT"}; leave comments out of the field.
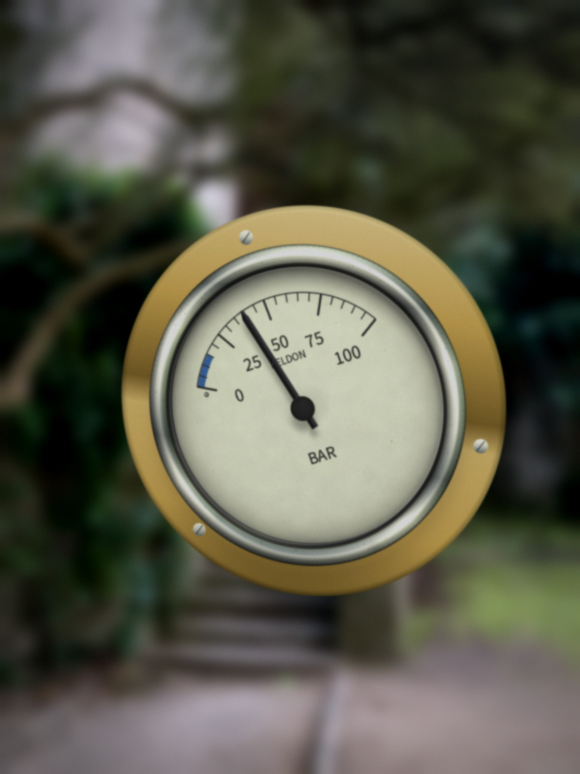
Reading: {"value": 40, "unit": "bar"}
